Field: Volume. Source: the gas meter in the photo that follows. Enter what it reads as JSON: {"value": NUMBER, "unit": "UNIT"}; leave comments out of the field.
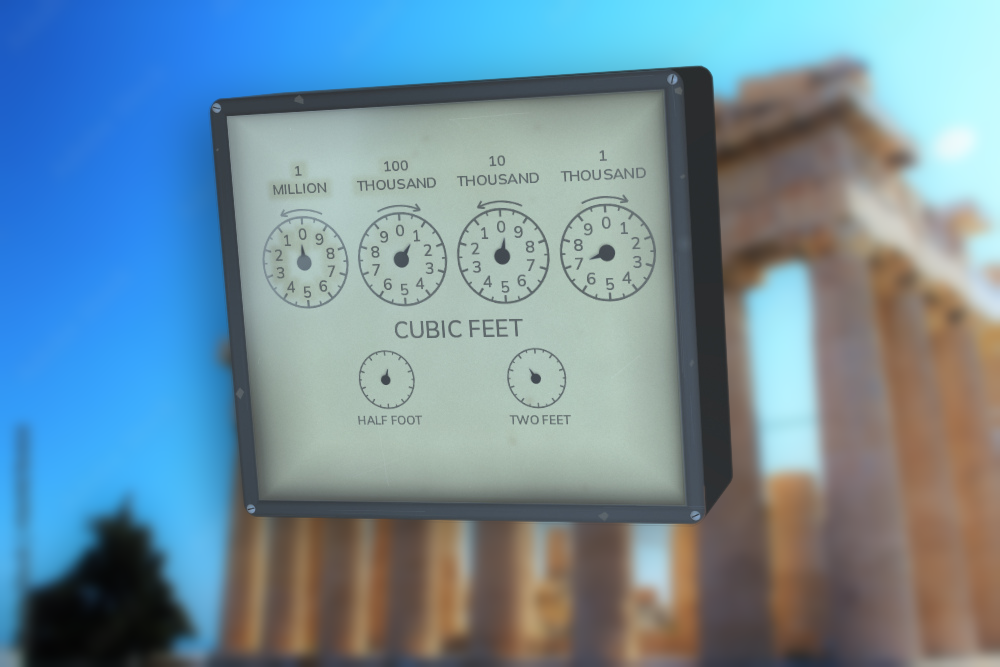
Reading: {"value": 9700, "unit": "ft³"}
